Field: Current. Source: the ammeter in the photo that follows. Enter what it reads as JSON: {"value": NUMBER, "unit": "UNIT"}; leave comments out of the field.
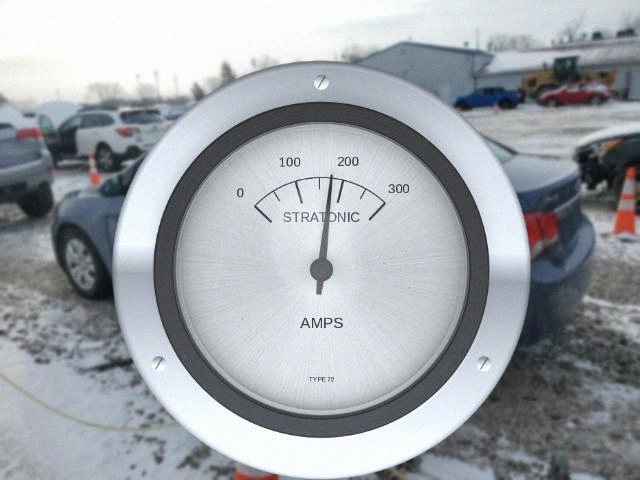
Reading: {"value": 175, "unit": "A"}
